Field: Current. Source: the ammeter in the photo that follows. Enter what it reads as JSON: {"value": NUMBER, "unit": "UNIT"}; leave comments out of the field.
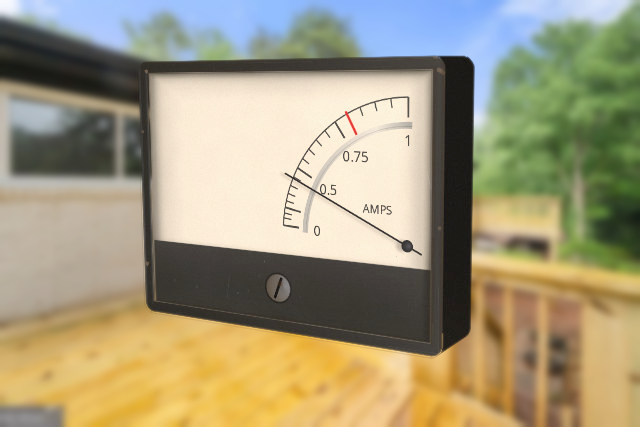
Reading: {"value": 0.45, "unit": "A"}
